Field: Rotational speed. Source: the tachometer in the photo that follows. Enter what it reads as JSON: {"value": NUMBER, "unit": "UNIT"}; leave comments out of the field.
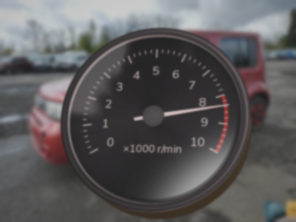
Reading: {"value": 8400, "unit": "rpm"}
